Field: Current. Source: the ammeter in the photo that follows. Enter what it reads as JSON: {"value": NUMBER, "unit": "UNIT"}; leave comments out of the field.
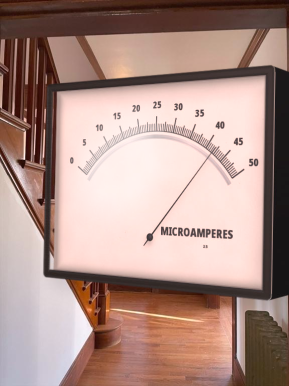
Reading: {"value": 42.5, "unit": "µA"}
